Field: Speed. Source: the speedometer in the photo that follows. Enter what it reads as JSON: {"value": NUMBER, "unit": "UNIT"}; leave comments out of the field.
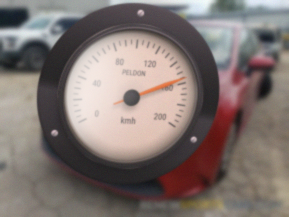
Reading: {"value": 155, "unit": "km/h"}
